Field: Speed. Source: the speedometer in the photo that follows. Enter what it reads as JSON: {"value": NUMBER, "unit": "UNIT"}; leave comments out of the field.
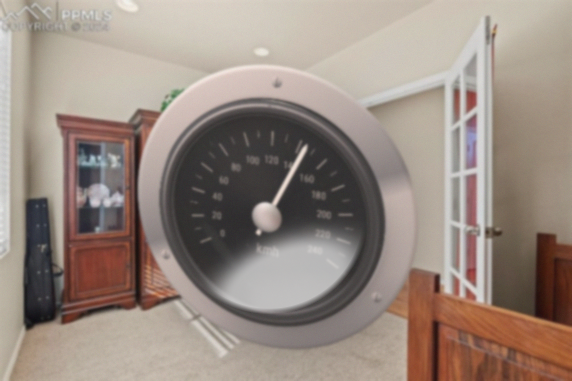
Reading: {"value": 145, "unit": "km/h"}
